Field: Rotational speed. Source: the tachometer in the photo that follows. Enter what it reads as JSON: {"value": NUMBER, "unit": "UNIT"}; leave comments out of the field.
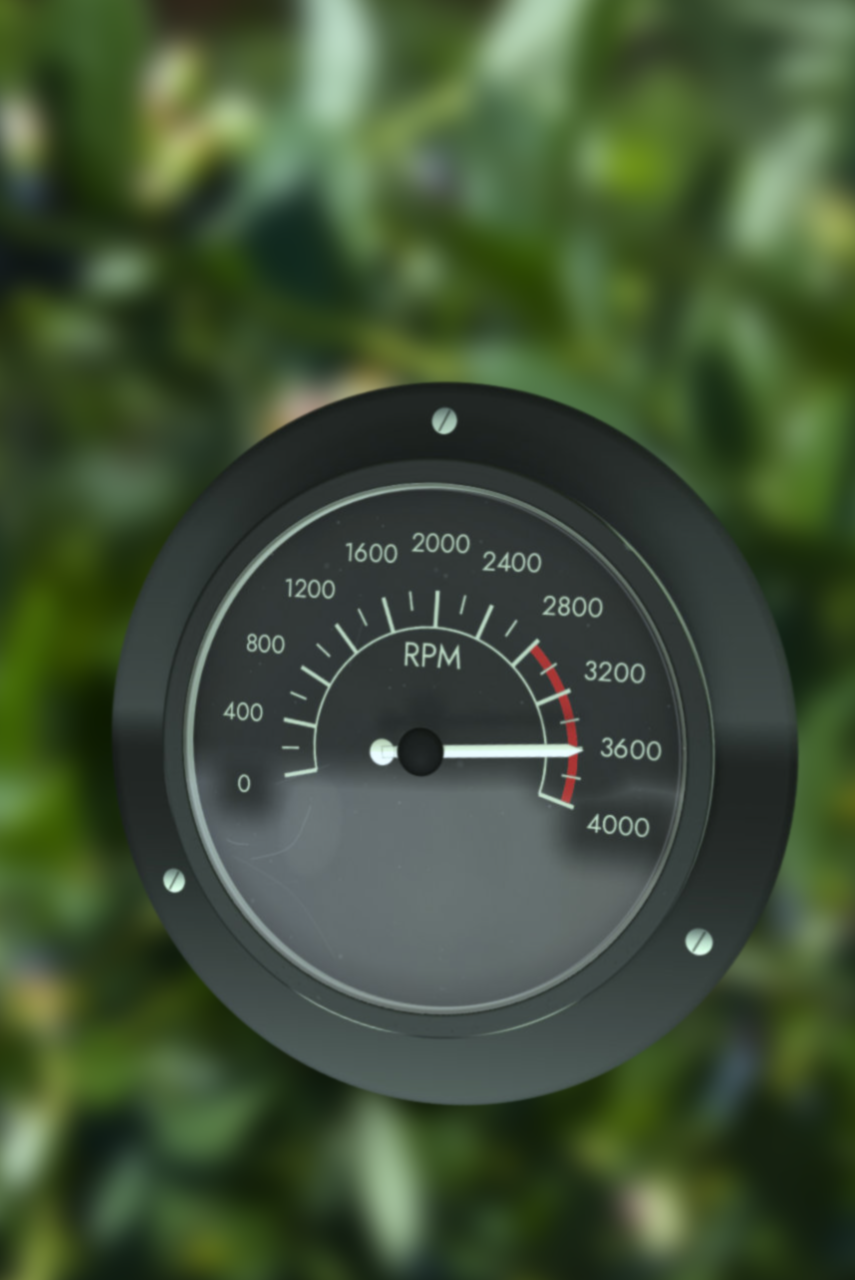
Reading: {"value": 3600, "unit": "rpm"}
